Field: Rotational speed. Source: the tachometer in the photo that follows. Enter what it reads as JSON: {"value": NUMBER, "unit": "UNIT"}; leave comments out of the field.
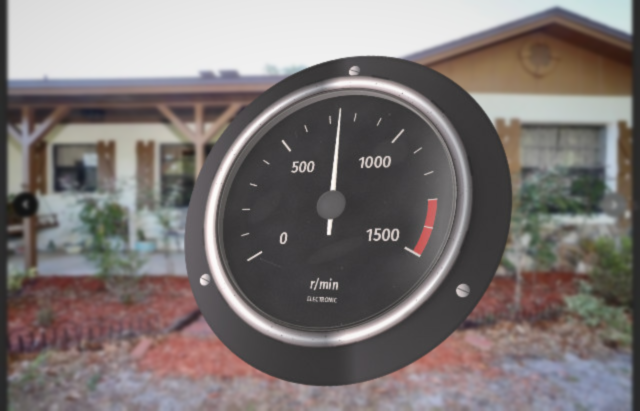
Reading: {"value": 750, "unit": "rpm"}
